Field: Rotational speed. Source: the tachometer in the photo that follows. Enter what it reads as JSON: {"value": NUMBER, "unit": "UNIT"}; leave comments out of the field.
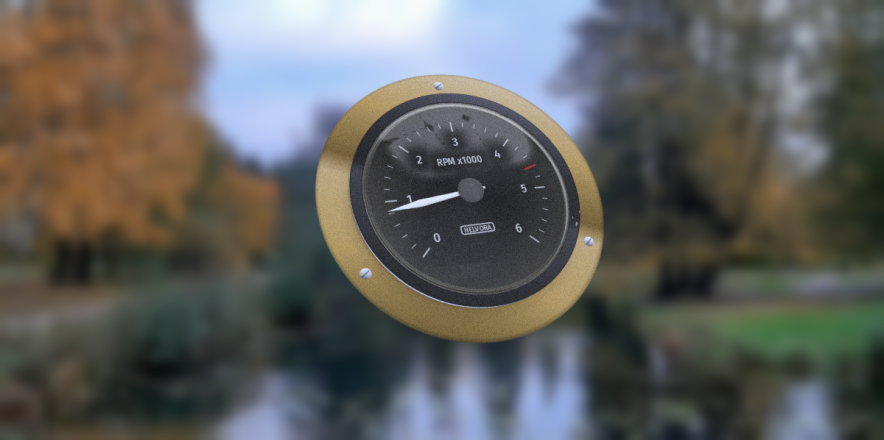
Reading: {"value": 800, "unit": "rpm"}
